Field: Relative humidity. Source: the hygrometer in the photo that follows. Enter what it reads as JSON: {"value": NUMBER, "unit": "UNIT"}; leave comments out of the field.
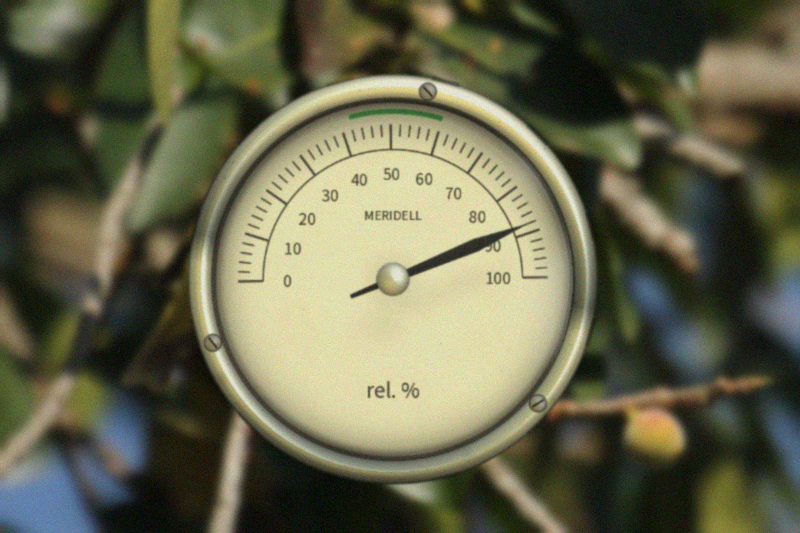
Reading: {"value": 88, "unit": "%"}
